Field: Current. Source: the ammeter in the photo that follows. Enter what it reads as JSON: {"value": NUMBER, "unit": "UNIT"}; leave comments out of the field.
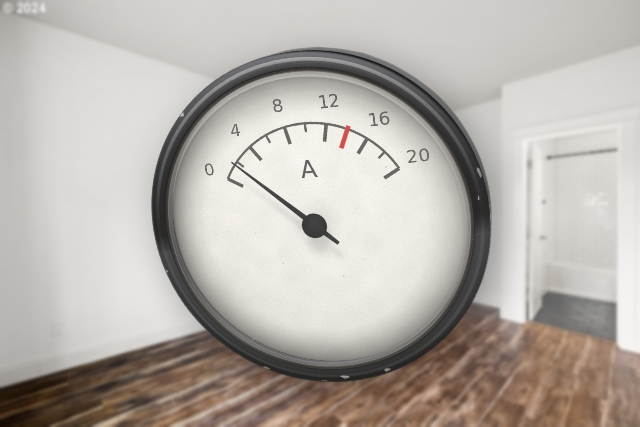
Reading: {"value": 2, "unit": "A"}
